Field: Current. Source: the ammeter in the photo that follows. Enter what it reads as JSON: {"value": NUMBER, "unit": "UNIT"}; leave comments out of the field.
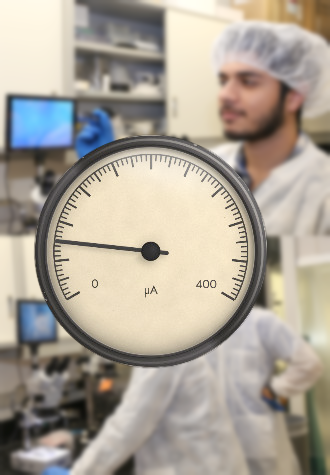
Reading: {"value": 60, "unit": "µA"}
